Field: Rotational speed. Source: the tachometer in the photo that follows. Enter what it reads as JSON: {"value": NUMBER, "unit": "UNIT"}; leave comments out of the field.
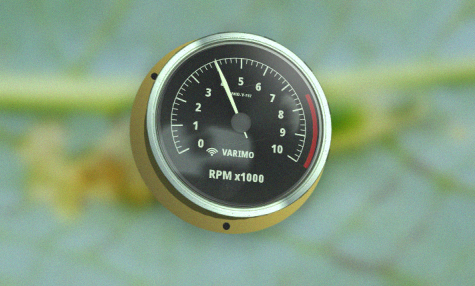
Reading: {"value": 4000, "unit": "rpm"}
